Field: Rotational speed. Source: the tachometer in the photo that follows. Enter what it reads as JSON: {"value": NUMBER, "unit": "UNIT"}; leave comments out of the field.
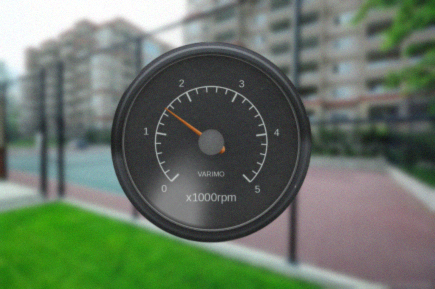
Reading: {"value": 1500, "unit": "rpm"}
